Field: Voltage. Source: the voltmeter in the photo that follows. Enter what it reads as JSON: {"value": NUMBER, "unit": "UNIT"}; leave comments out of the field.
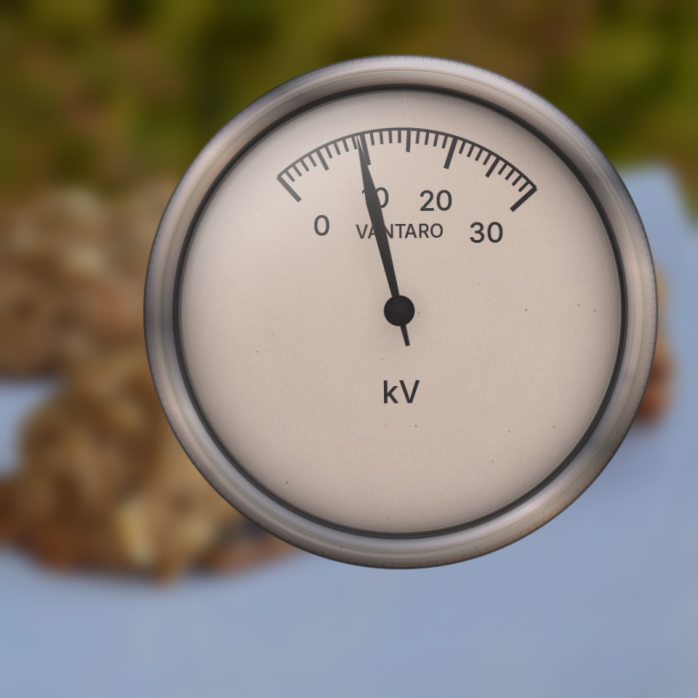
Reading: {"value": 9.5, "unit": "kV"}
